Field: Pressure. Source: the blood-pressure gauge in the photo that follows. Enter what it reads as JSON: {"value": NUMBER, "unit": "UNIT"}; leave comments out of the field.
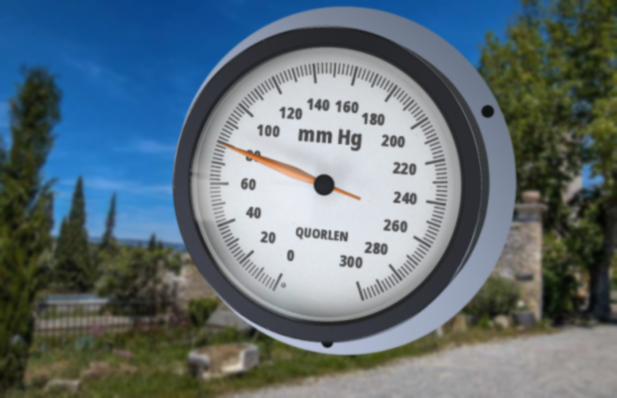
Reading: {"value": 80, "unit": "mmHg"}
